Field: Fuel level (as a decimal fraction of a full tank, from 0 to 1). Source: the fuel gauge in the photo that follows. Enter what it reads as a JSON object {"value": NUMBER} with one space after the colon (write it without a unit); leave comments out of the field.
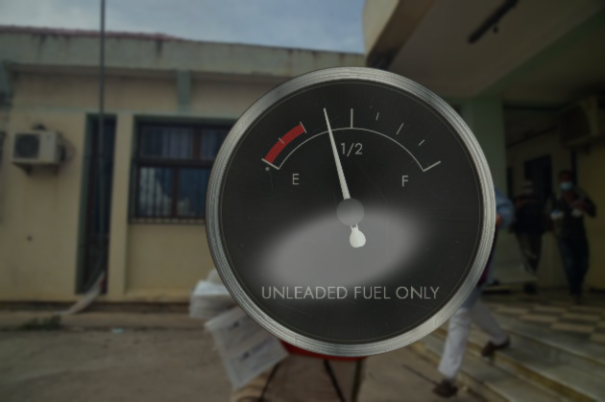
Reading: {"value": 0.375}
